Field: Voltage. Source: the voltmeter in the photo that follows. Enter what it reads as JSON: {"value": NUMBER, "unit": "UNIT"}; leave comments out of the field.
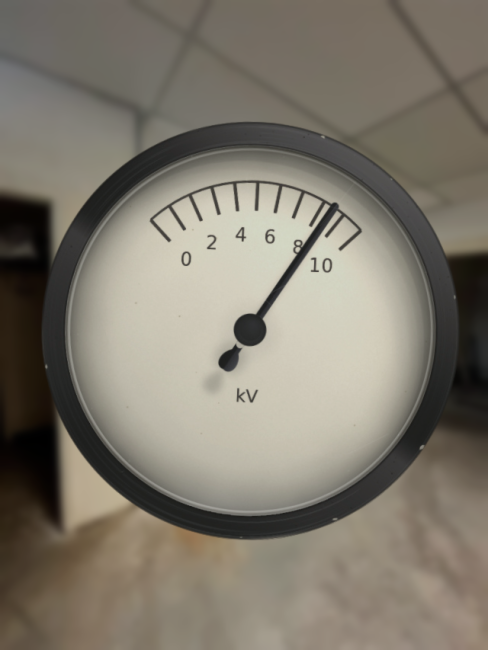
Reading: {"value": 8.5, "unit": "kV"}
